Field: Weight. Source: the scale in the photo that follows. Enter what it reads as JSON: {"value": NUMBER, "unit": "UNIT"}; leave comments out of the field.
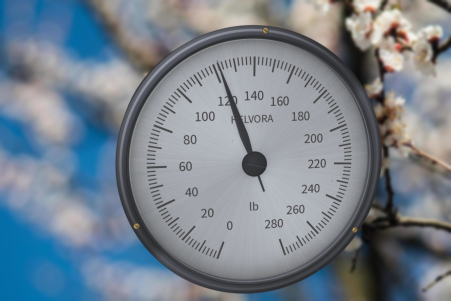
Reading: {"value": 122, "unit": "lb"}
